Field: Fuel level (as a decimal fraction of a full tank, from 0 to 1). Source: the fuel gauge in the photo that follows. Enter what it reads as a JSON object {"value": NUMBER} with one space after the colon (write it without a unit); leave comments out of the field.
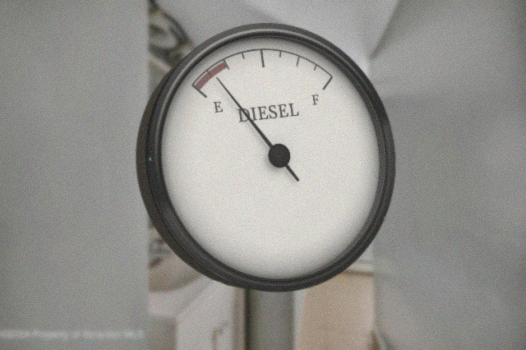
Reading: {"value": 0.125}
